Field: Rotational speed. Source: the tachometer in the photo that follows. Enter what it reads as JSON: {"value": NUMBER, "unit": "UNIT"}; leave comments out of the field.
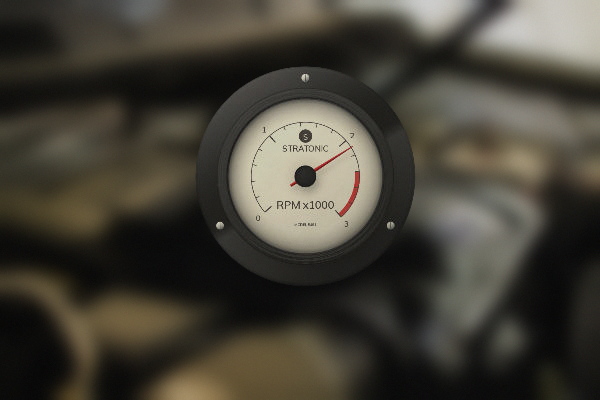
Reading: {"value": 2100, "unit": "rpm"}
